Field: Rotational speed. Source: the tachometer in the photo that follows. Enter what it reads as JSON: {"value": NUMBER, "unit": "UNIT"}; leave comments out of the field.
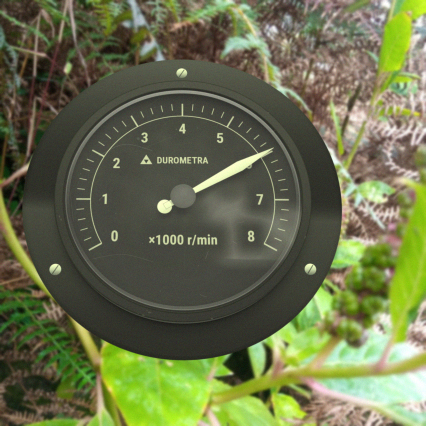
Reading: {"value": 6000, "unit": "rpm"}
